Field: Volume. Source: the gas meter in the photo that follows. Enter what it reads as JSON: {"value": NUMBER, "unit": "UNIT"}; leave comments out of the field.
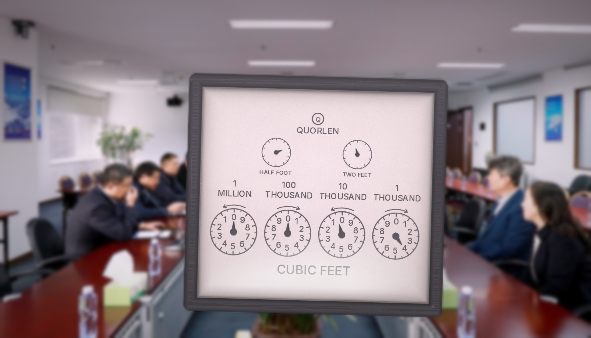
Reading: {"value": 400, "unit": "ft³"}
